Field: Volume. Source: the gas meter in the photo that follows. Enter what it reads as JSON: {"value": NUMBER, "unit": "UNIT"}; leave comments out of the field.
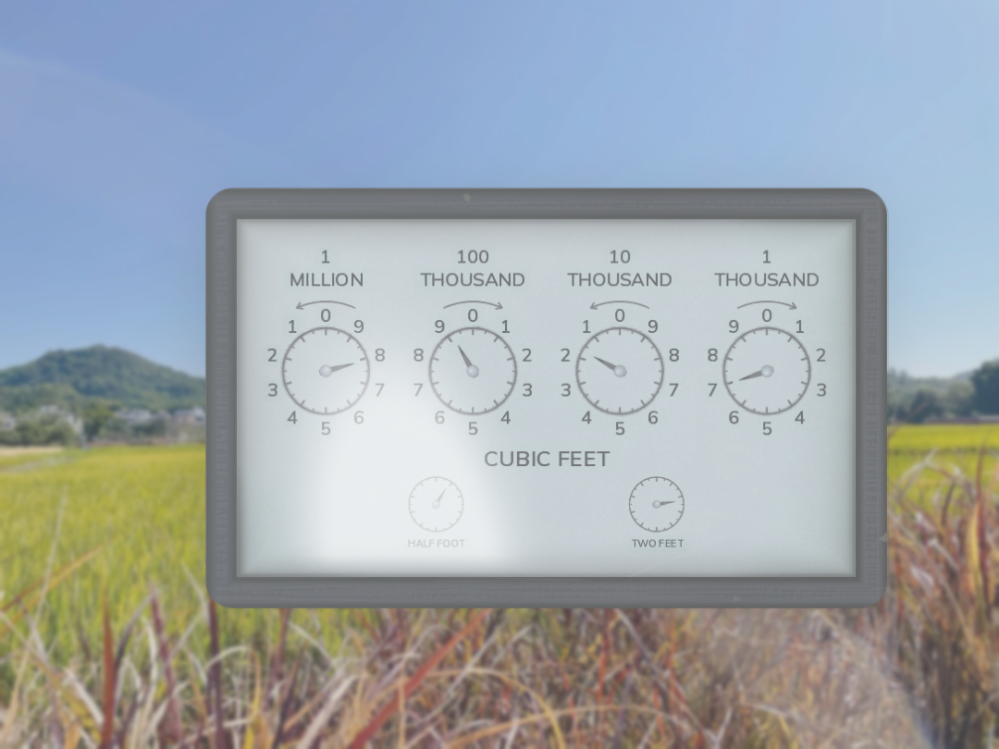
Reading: {"value": 791700, "unit": "ft³"}
